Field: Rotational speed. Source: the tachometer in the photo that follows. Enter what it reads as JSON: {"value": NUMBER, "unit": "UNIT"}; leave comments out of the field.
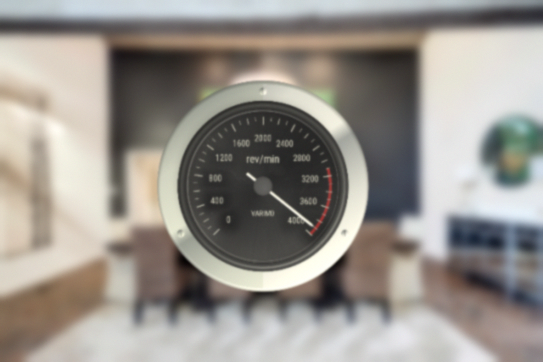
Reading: {"value": 3900, "unit": "rpm"}
